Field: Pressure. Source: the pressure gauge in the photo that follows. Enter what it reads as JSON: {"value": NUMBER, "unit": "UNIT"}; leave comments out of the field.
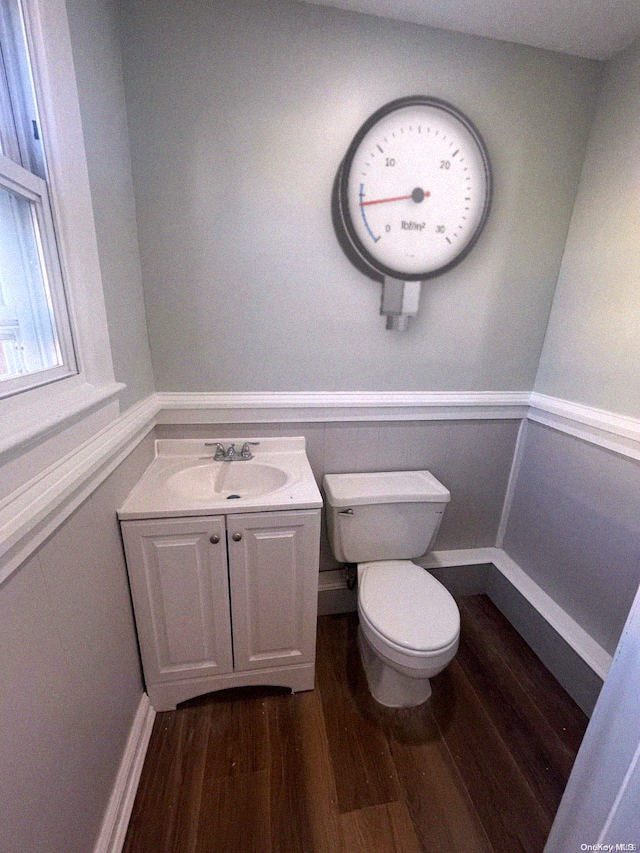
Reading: {"value": 4, "unit": "psi"}
